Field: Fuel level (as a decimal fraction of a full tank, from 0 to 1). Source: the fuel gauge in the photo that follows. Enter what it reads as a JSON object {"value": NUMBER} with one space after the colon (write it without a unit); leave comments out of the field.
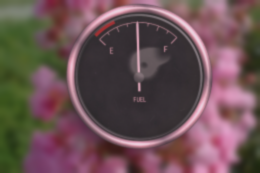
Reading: {"value": 0.5}
